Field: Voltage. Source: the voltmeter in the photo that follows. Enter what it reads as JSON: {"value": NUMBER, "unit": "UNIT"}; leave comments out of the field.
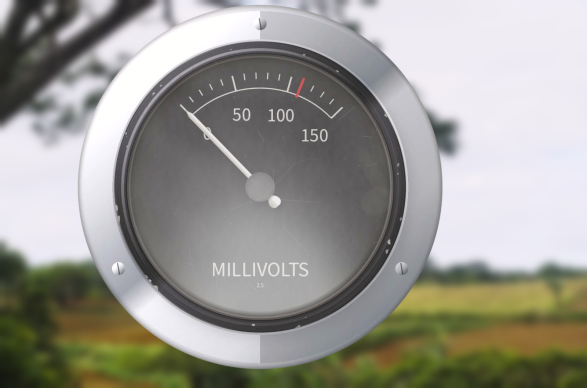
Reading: {"value": 0, "unit": "mV"}
